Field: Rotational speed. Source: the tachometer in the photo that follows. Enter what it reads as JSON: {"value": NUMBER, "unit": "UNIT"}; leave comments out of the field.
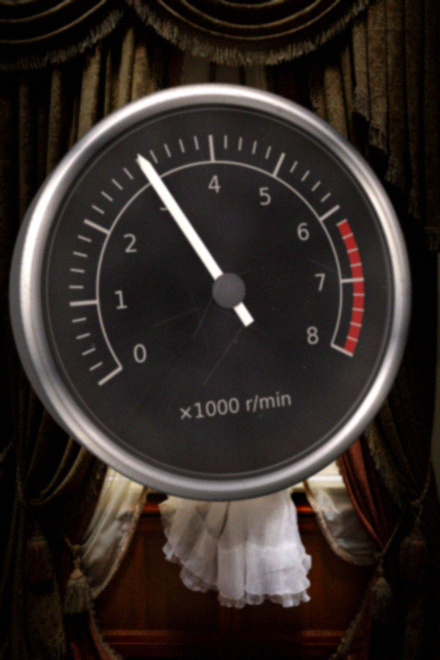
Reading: {"value": 3000, "unit": "rpm"}
